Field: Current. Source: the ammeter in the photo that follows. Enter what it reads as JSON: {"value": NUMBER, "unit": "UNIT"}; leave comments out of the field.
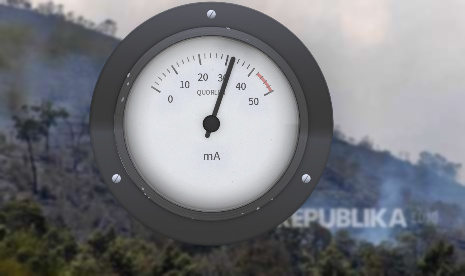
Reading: {"value": 32, "unit": "mA"}
